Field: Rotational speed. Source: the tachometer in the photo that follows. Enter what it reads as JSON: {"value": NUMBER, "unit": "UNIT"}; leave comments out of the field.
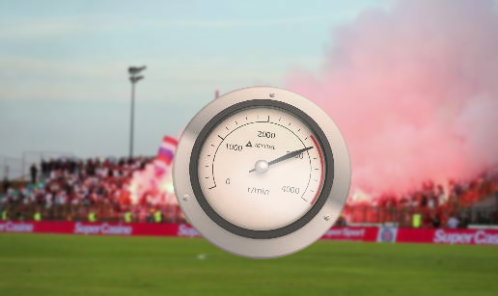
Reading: {"value": 3000, "unit": "rpm"}
